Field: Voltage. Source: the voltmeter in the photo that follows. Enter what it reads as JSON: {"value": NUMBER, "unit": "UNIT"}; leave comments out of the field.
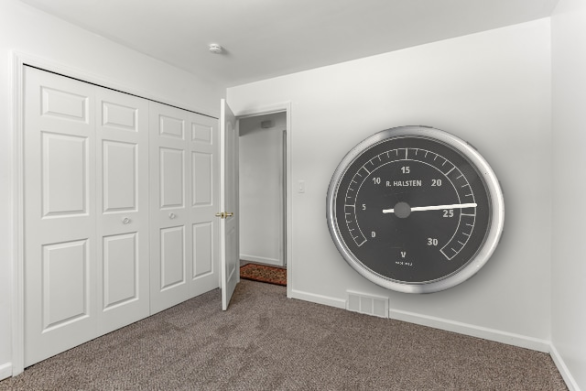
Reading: {"value": 24, "unit": "V"}
